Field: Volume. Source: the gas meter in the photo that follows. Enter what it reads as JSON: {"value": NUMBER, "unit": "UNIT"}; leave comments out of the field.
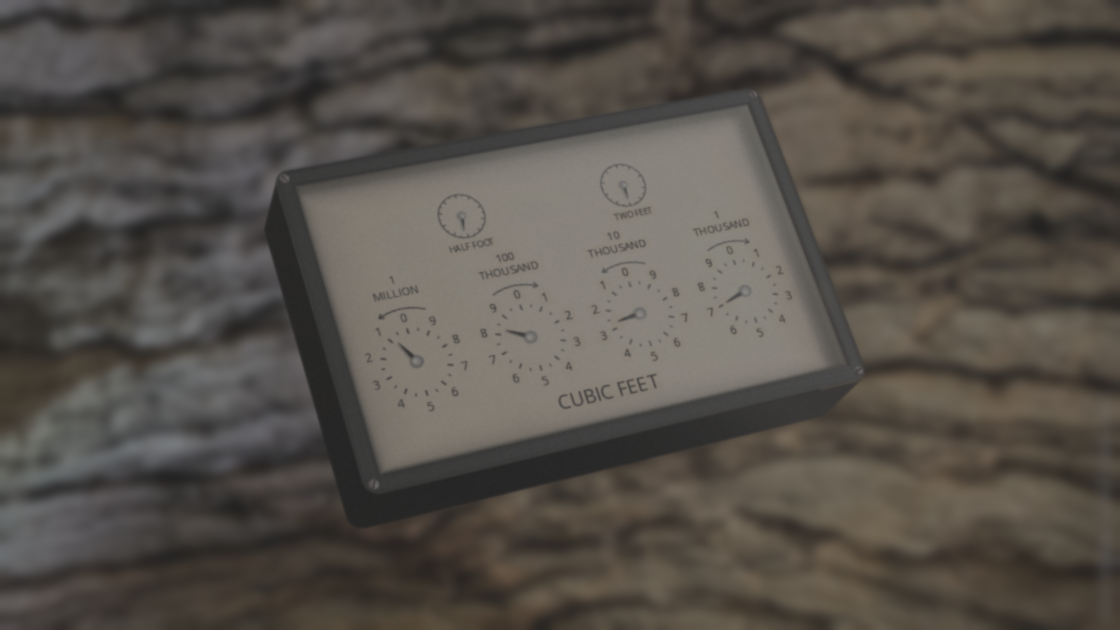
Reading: {"value": 82700, "unit": "ft³"}
